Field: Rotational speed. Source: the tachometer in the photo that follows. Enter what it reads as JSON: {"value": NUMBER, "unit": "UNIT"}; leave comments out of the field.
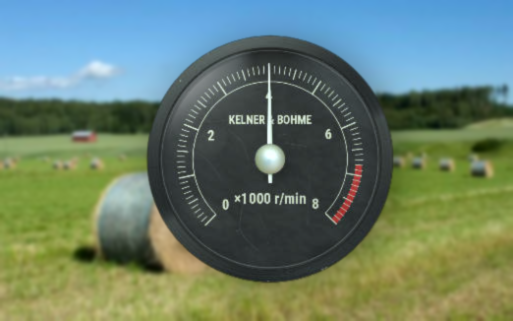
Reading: {"value": 4000, "unit": "rpm"}
